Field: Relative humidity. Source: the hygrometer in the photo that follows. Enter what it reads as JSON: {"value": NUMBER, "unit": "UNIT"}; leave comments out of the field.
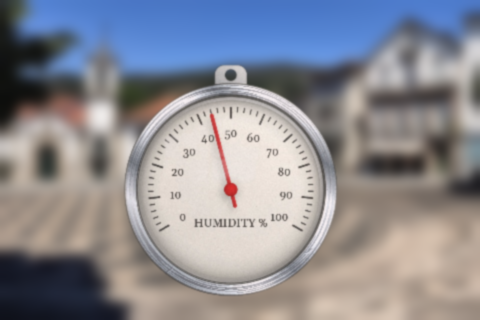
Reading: {"value": 44, "unit": "%"}
